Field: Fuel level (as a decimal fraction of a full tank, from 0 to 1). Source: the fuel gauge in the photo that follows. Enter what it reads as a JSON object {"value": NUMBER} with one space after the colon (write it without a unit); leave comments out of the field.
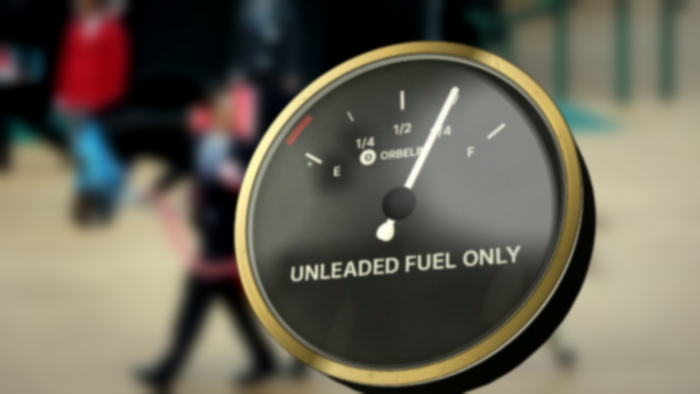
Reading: {"value": 0.75}
